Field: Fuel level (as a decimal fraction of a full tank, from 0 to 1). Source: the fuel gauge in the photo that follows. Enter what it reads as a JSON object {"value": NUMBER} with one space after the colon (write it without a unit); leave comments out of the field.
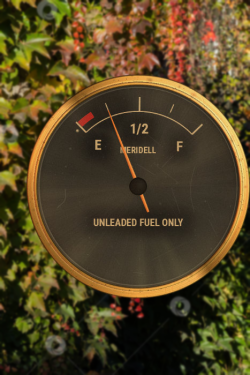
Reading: {"value": 0.25}
